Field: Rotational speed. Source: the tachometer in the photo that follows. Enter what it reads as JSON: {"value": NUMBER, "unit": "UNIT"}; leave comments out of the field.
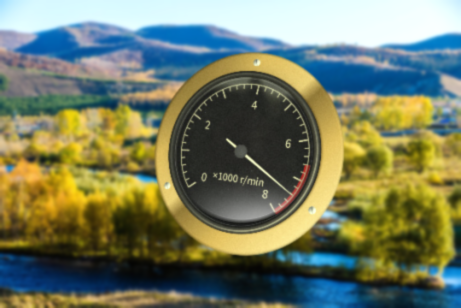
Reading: {"value": 7400, "unit": "rpm"}
